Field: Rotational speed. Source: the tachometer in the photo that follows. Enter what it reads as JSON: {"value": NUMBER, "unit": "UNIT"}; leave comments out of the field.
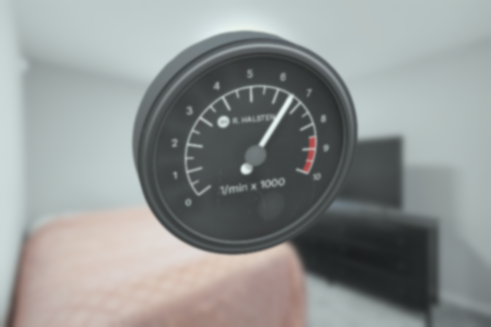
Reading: {"value": 6500, "unit": "rpm"}
